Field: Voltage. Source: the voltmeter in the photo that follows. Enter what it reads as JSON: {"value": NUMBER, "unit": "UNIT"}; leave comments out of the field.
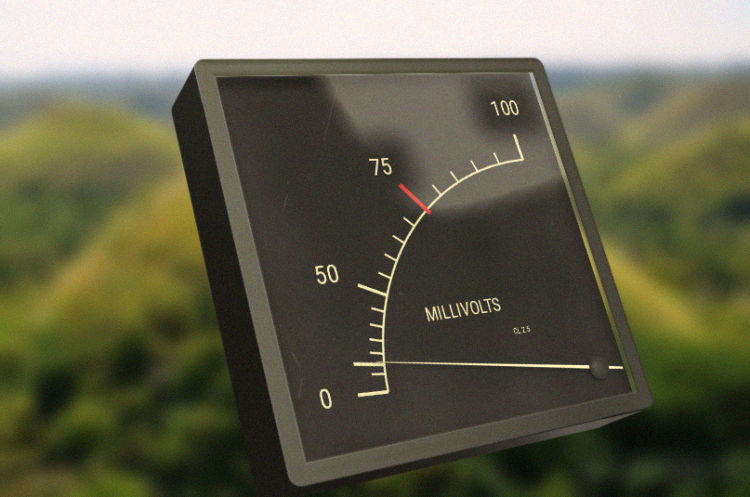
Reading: {"value": 25, "unit": "mV"}
